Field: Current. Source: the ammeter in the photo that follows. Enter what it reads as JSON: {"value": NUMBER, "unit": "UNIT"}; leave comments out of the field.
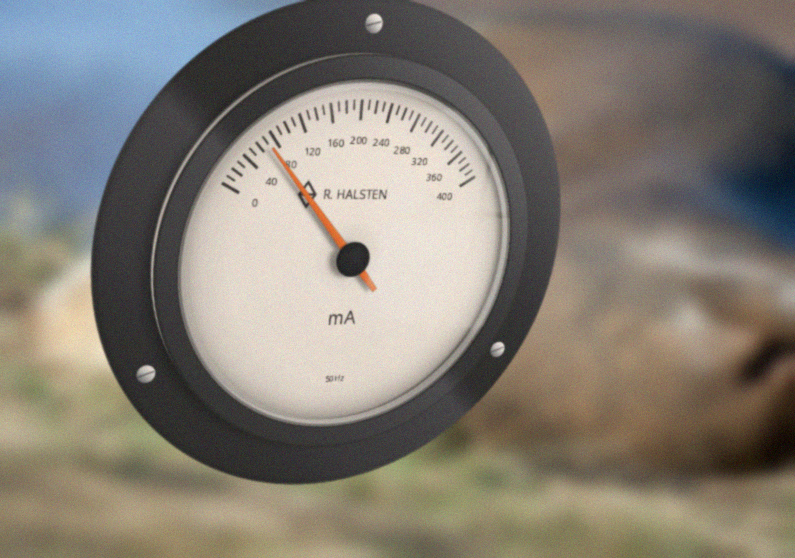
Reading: {"value": 70, "unit": "mA"}
